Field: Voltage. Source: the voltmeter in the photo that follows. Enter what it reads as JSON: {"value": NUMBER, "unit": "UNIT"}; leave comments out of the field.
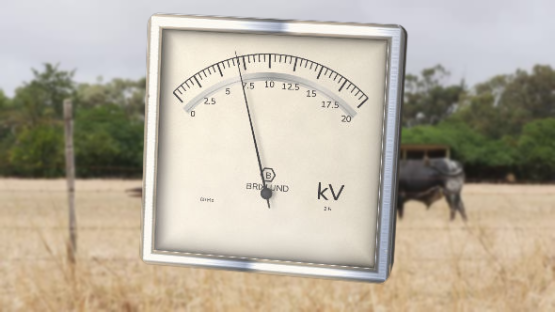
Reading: {"value": 7, "unit": "kV"}
